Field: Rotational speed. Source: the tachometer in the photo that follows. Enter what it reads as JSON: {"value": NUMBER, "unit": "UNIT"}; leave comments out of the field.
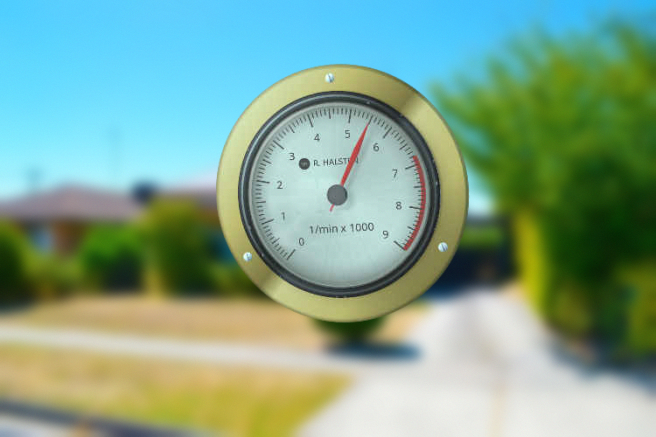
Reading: {"value": 5500, "unit": "rpm"}
